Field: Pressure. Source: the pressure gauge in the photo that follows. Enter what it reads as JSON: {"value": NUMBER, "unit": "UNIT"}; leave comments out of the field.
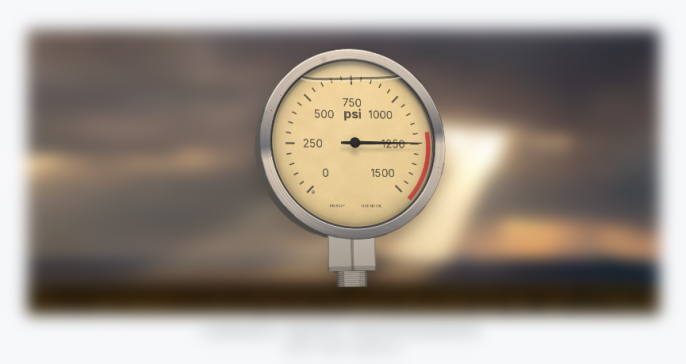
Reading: {"value": 1250, "unit": "psi"}
